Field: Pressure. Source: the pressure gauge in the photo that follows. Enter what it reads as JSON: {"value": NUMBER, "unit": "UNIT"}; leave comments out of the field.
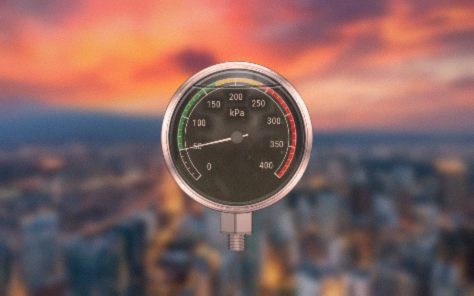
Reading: {"value": 50, "unit": "kPa"}
